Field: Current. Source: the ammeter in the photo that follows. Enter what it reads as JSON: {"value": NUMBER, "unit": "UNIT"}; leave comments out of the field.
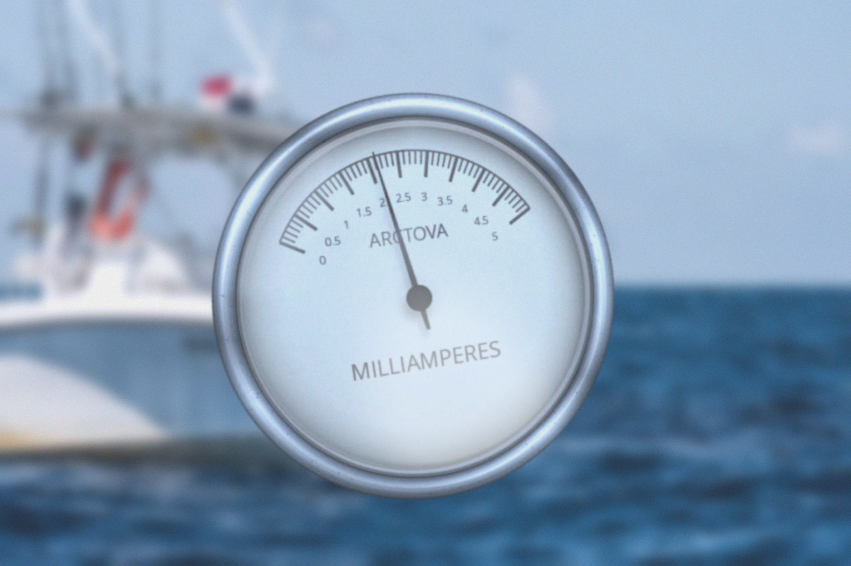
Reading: {"value": 2.1, "unit": "mA"}
